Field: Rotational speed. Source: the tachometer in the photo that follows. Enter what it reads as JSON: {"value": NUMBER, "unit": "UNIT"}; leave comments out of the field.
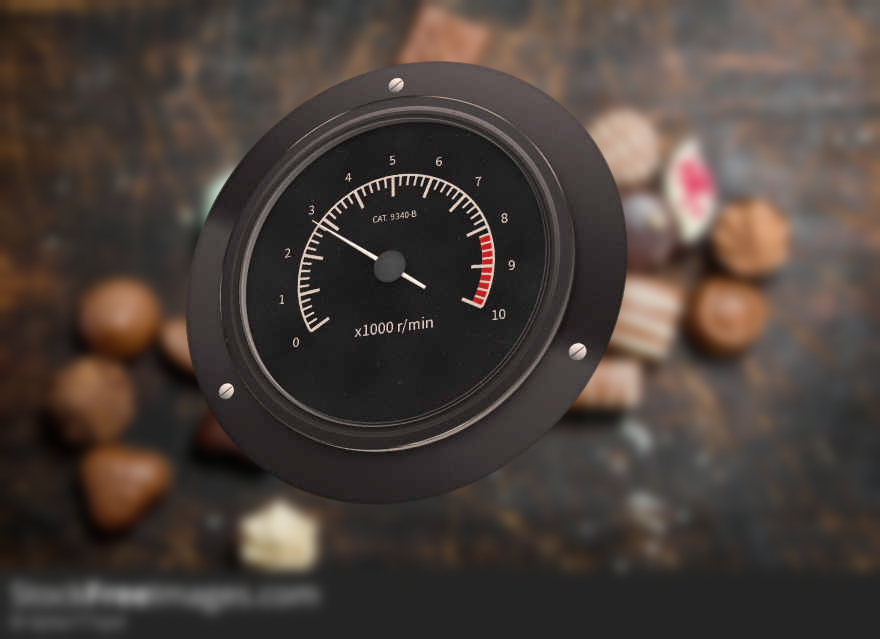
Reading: {"value": 2800, "unit": "rpm"}
